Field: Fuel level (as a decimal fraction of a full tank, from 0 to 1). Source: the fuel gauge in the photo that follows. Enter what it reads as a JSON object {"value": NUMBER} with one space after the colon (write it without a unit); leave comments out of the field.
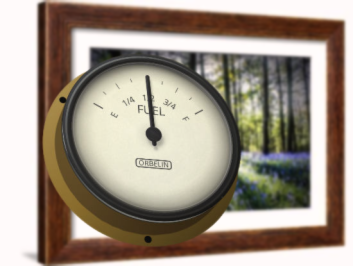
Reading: {"value": 0.5}
